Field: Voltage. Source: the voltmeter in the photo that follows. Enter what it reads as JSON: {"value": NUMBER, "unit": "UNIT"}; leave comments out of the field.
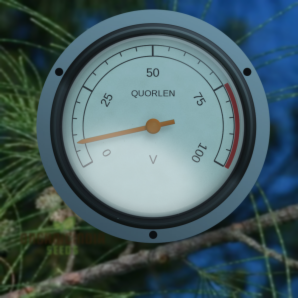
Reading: {"value": 7.5, "unit": "V"}
